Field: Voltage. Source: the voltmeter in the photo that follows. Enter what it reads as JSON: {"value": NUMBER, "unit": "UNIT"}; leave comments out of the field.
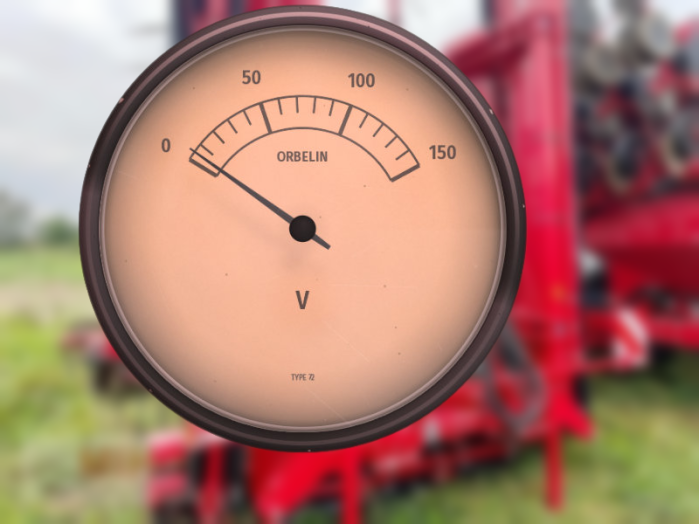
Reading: {"value": 5, "unit": "V"}
